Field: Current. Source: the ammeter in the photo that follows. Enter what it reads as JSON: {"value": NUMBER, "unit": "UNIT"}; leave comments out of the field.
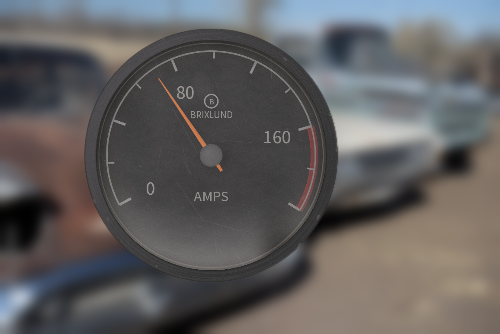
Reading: {"value": 70, "unit": "A"}
